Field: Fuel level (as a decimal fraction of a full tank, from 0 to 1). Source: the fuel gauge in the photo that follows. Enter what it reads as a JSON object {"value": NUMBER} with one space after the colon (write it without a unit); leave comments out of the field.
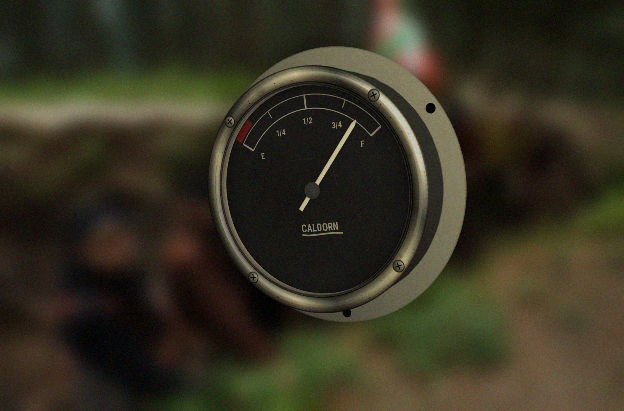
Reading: {"value": 0.875}
